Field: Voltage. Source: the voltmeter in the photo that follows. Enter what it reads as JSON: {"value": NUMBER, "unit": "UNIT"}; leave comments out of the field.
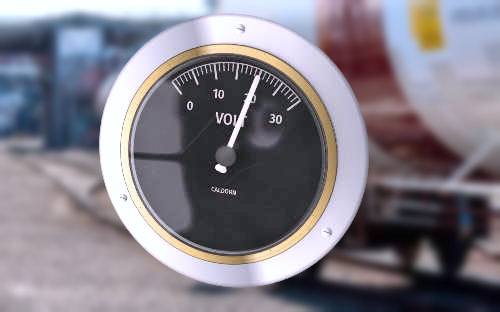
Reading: {"value": 20, "unit": "V"}
